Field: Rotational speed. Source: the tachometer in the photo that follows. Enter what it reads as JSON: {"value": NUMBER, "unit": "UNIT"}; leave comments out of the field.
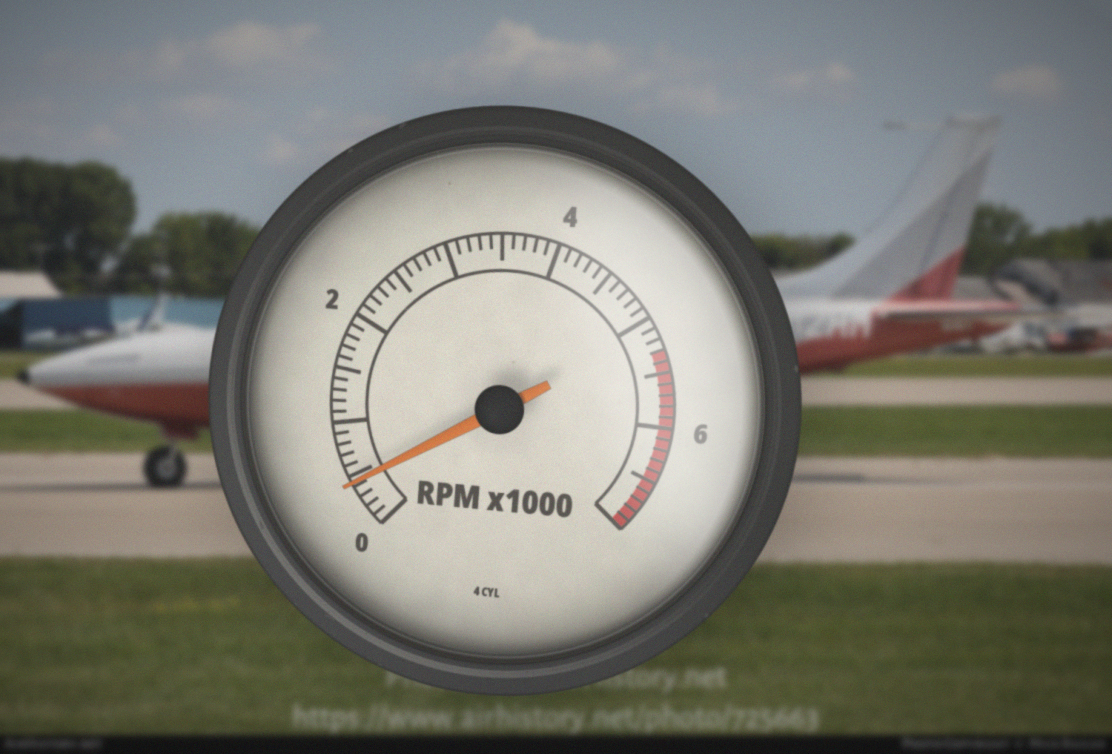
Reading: {"value": 450, "unit": "rpm"}
